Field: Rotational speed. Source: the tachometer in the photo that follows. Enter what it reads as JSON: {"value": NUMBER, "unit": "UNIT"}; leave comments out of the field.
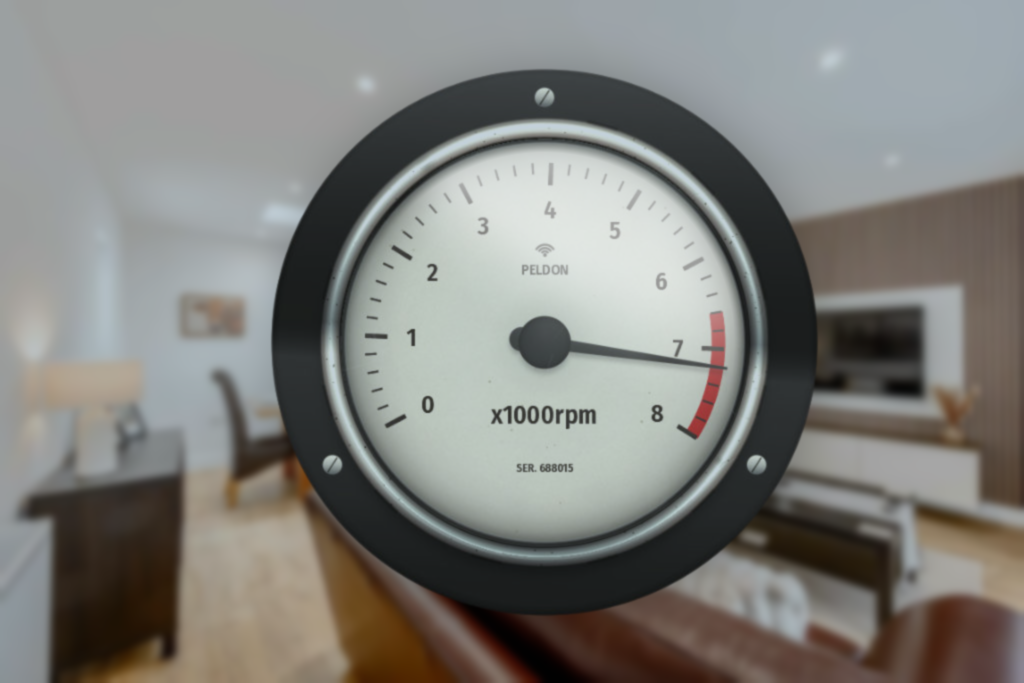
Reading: {"value": 7200, "unit": "rpm"}
